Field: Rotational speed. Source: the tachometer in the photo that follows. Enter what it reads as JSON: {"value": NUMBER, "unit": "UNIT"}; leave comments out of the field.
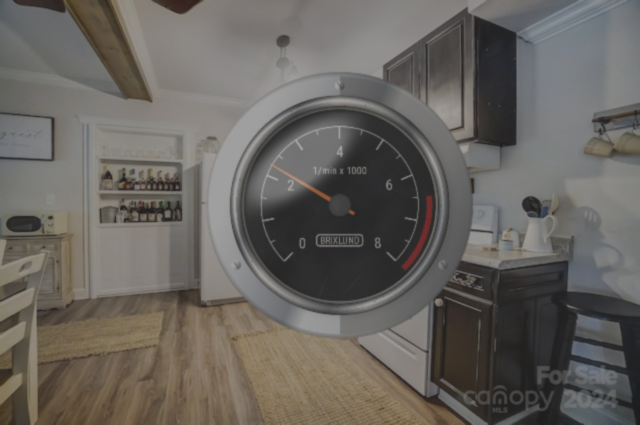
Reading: {"value": 2250, "unit": "rpm"}
